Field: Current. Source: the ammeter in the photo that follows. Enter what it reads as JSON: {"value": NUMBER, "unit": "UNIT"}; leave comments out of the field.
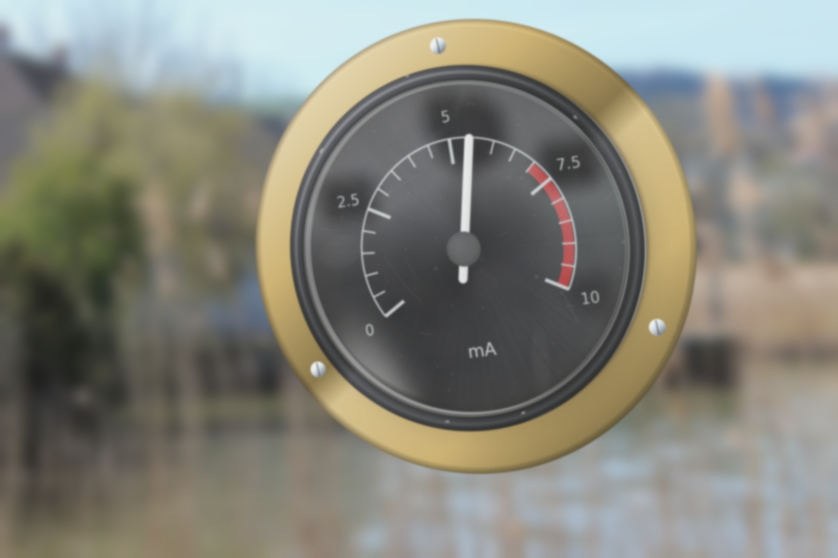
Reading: {"value": 5.5, "unit": "mA"}
